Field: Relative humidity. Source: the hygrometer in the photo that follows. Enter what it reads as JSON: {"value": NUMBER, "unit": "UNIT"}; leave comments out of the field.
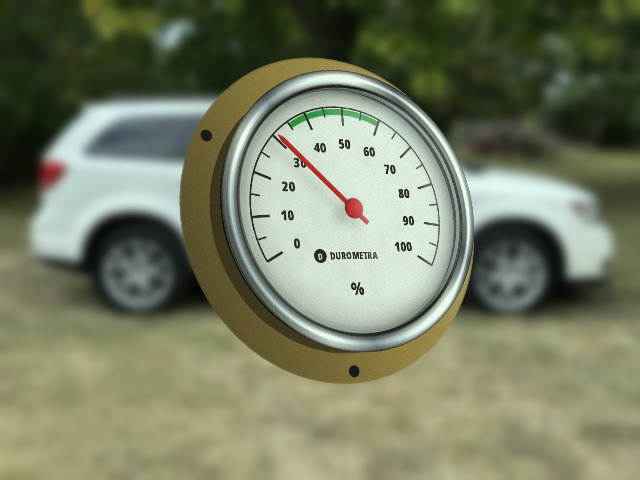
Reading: {"value": 30, "unit": "%"}
